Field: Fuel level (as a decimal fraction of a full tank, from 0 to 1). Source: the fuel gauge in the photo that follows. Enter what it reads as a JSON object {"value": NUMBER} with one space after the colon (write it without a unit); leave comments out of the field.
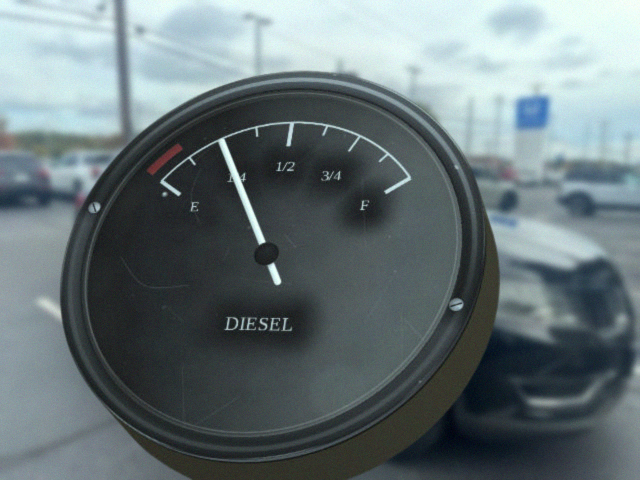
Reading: {"value": 0.25}
